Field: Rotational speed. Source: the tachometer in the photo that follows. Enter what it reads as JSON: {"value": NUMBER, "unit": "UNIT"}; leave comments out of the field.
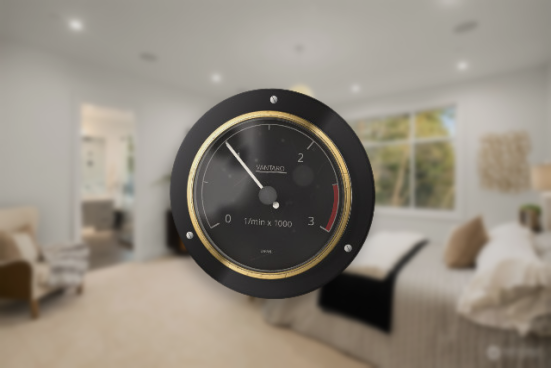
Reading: {"value": 1000, "unit": "rpm"}
